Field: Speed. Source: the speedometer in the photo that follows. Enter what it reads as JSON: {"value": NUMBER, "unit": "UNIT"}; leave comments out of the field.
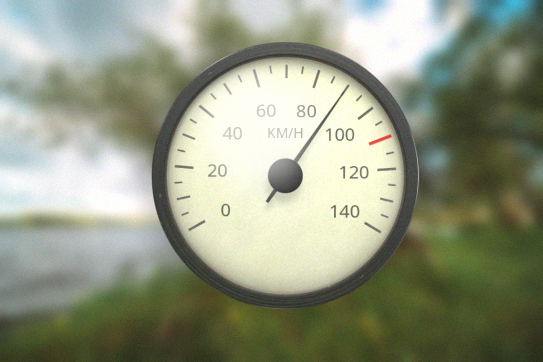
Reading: {"value": 90, "unit": "km/h"}
